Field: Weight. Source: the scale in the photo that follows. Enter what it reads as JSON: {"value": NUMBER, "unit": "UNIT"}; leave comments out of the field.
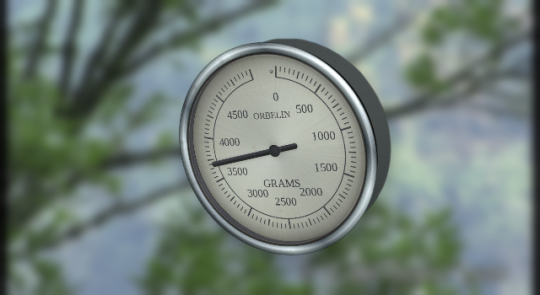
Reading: {"value": 3700, "unit": "g"}
